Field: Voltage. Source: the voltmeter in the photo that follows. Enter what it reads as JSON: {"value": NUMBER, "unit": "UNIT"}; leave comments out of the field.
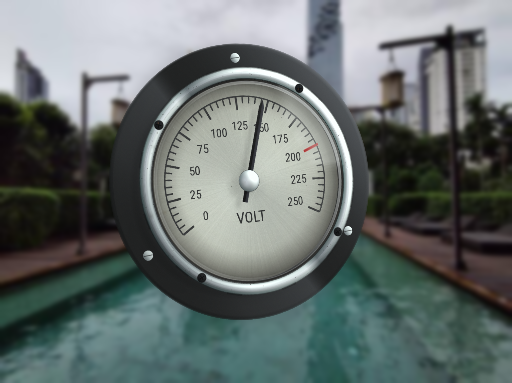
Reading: {"value": 145, "unit": "V"}
